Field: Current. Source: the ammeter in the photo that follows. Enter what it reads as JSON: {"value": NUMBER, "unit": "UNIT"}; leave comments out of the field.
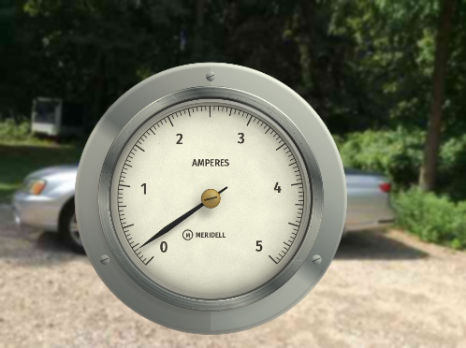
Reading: {"value": 0.2, "unit": "A"}
